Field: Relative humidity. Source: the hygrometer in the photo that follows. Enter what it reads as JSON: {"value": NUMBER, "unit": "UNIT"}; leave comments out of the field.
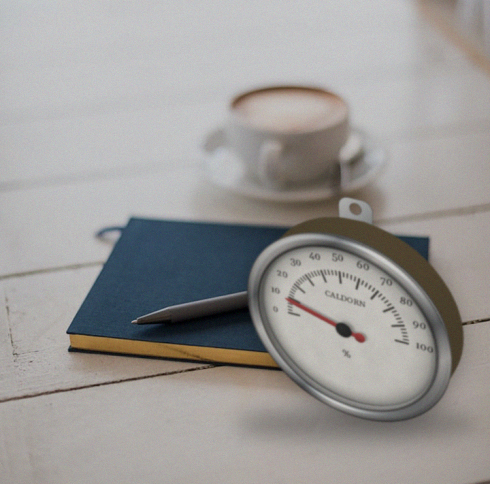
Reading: {"value": 10, "unit": "%"}
